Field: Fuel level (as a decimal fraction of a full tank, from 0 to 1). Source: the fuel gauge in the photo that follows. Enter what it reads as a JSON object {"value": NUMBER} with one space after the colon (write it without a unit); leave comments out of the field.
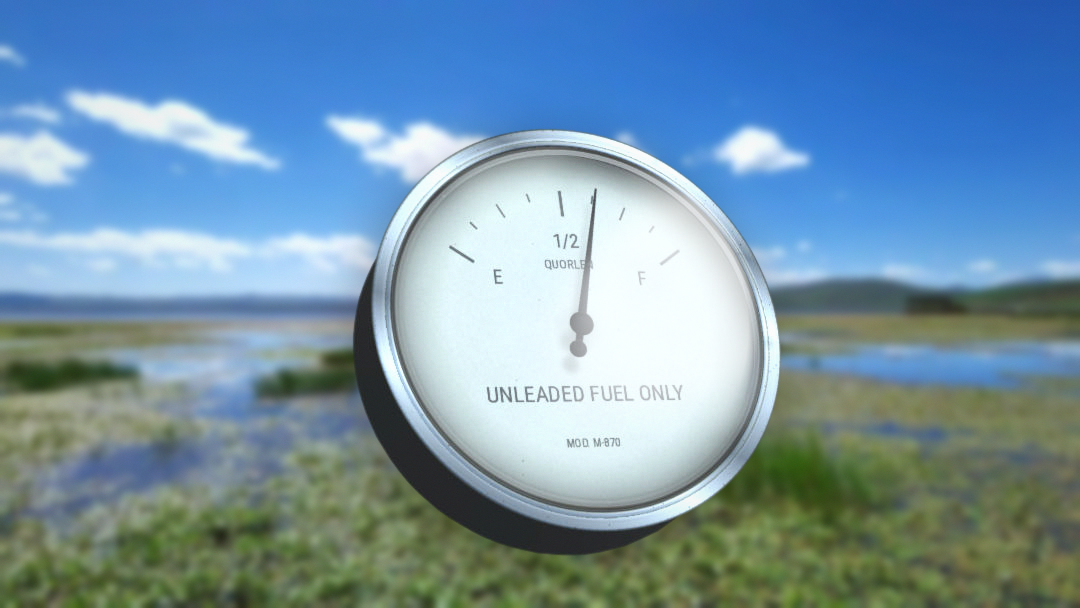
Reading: {"value": 0.625}
